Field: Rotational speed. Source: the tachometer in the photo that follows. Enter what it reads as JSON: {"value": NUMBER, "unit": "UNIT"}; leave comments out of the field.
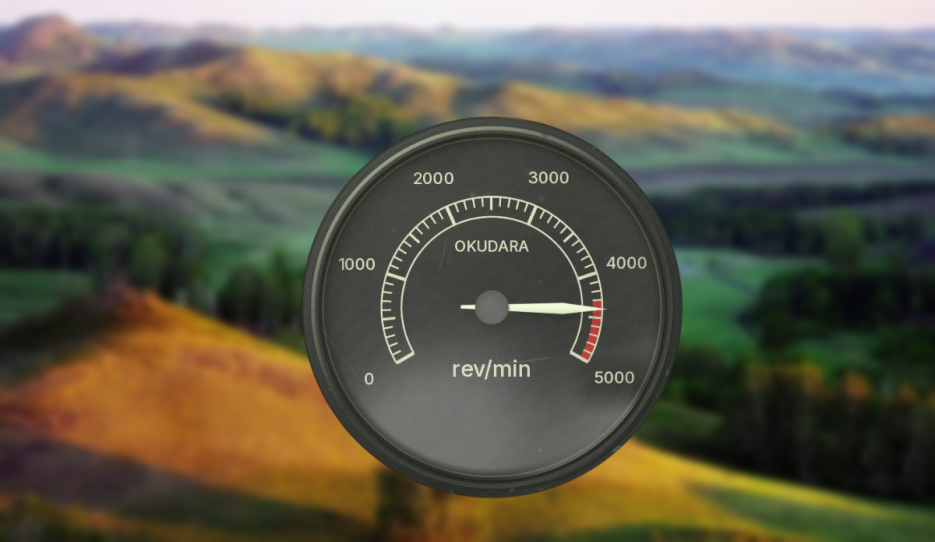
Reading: {"value": 4400, "unit": "rpm"}
